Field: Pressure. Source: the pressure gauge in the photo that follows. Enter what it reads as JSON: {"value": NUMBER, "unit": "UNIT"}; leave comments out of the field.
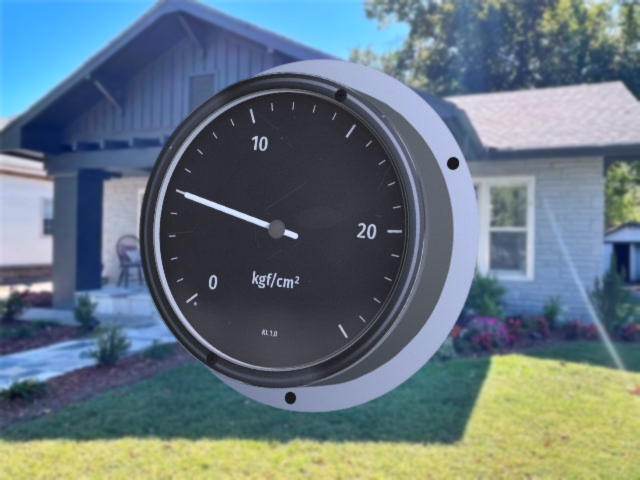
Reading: {"value": 5, "unit": "kg/cm²"}
